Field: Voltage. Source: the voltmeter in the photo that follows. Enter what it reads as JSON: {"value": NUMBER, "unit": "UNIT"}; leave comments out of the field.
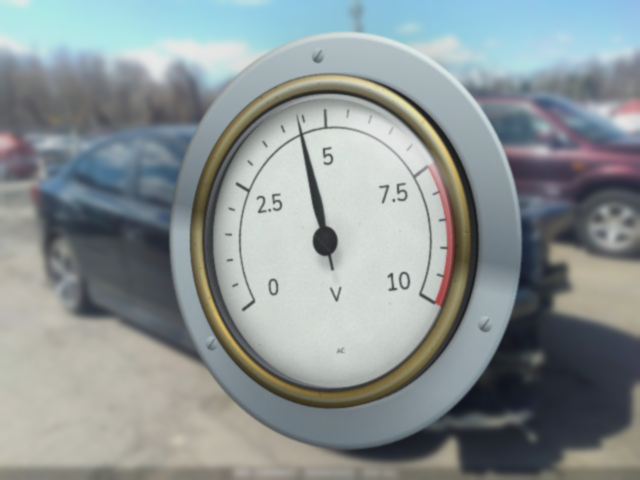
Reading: {"value": 4.5, "unit": "V"}
